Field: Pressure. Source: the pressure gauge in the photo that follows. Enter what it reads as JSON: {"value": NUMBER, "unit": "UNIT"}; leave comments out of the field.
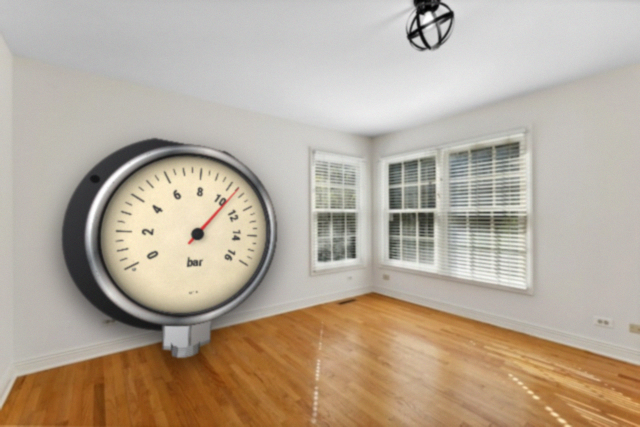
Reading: {"value": 10.5, "unit": "bar"}
